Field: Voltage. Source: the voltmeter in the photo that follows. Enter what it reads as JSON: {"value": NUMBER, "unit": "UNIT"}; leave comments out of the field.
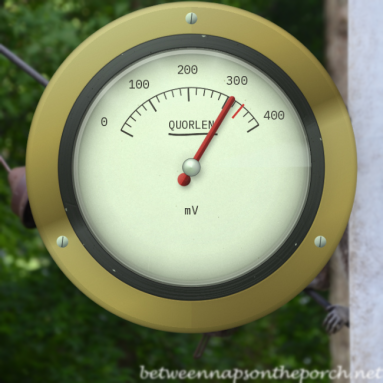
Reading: {"value": 310, "unit": "mV"}
